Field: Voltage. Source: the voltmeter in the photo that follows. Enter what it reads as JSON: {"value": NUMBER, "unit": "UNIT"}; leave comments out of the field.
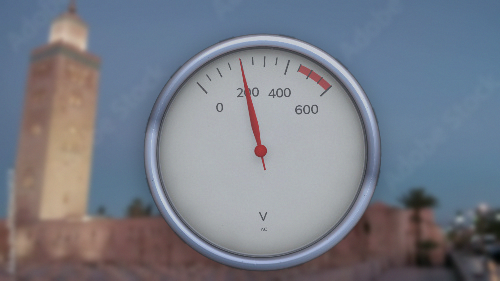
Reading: {"value": 200, "unit": "V"}
